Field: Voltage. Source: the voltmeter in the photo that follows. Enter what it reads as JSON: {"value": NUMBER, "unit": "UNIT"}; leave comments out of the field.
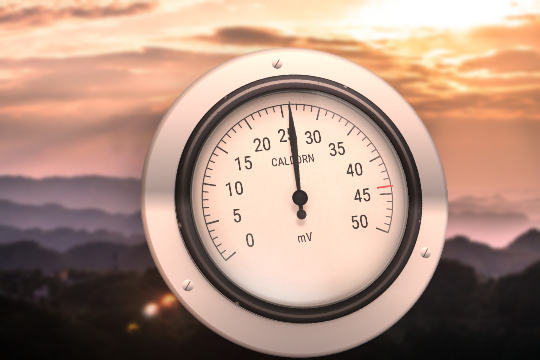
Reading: {"value": 26, "unit": "mV"}
